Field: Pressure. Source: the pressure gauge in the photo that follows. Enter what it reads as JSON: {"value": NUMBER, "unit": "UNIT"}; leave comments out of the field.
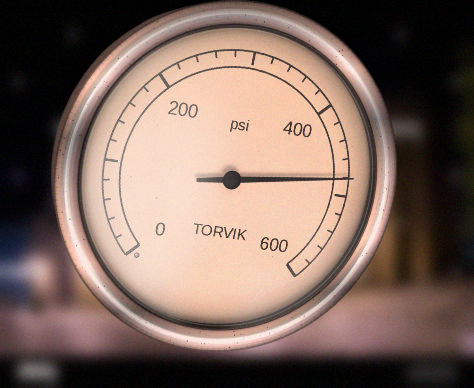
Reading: {"value": 480, "unit": "psi"}
